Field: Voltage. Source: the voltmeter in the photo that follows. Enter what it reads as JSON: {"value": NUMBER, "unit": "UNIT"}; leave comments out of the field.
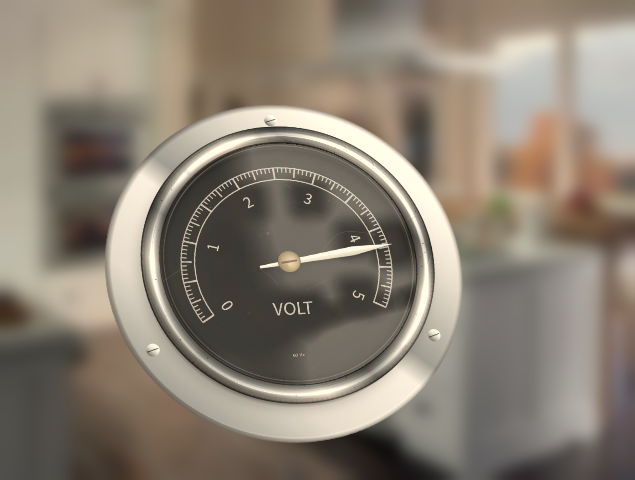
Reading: {"value": 4.25, "unit": "V"}
